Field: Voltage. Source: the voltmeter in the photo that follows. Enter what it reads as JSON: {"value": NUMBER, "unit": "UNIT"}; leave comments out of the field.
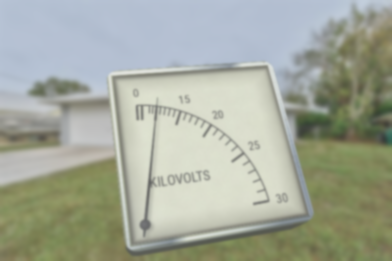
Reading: {"value": 10, "unit": "kV"}
